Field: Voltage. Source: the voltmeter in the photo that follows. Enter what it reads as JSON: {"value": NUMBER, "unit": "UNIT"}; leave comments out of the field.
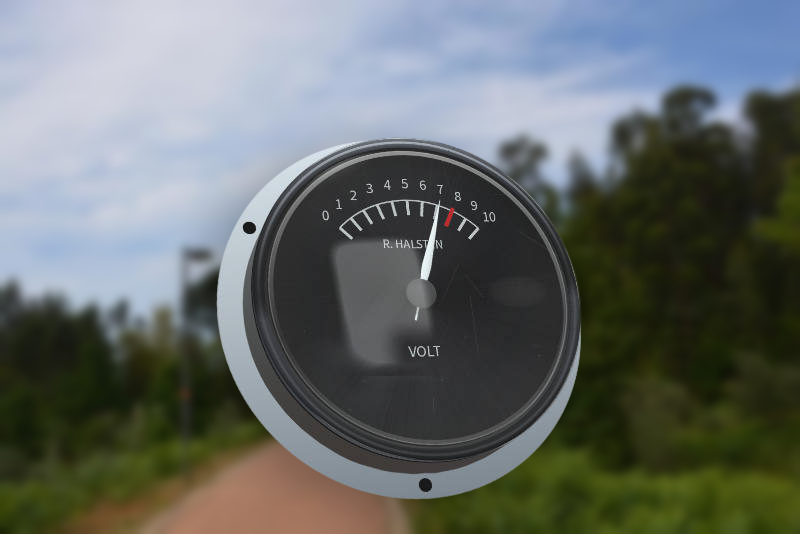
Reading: {"value": 7, "unit": "V"}
